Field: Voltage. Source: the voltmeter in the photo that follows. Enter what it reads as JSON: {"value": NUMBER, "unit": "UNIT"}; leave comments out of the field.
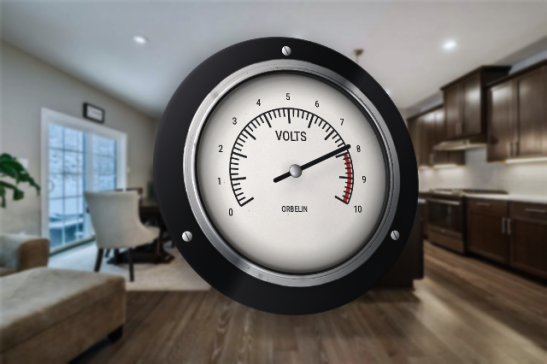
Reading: {"value": 7.8, "unit": "V"}
